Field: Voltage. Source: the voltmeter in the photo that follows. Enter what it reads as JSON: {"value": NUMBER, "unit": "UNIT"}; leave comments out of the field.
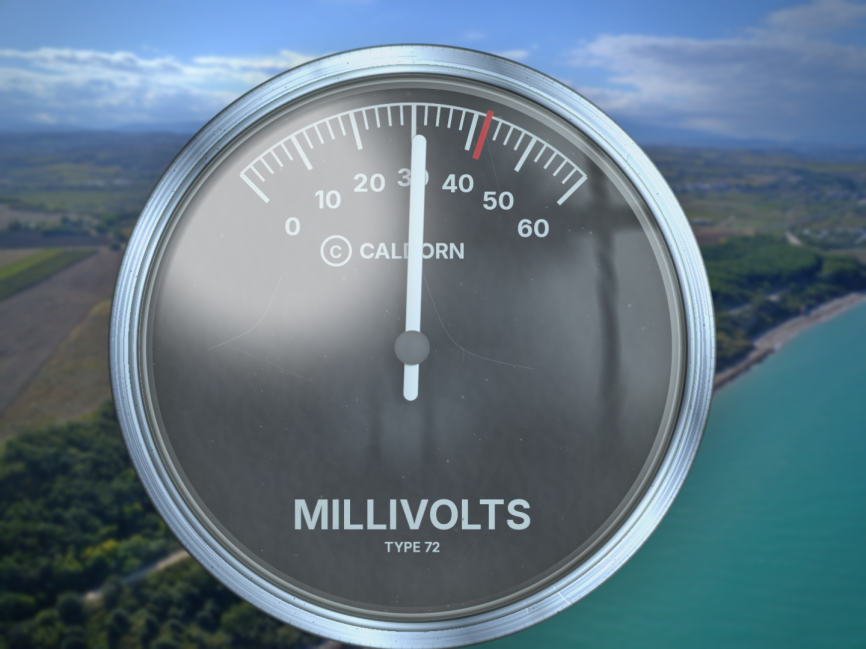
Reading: {"value": 31, "unit": "mV"}
